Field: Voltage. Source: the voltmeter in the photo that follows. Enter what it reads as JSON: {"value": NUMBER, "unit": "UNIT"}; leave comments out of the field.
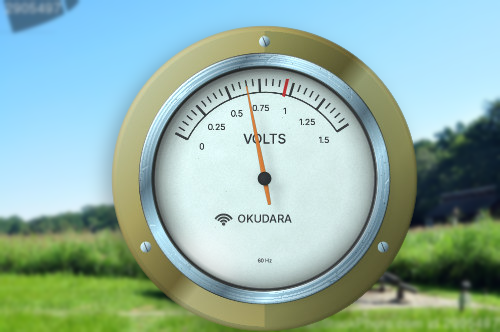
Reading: {"value": 0.65, "unit": "V"}
